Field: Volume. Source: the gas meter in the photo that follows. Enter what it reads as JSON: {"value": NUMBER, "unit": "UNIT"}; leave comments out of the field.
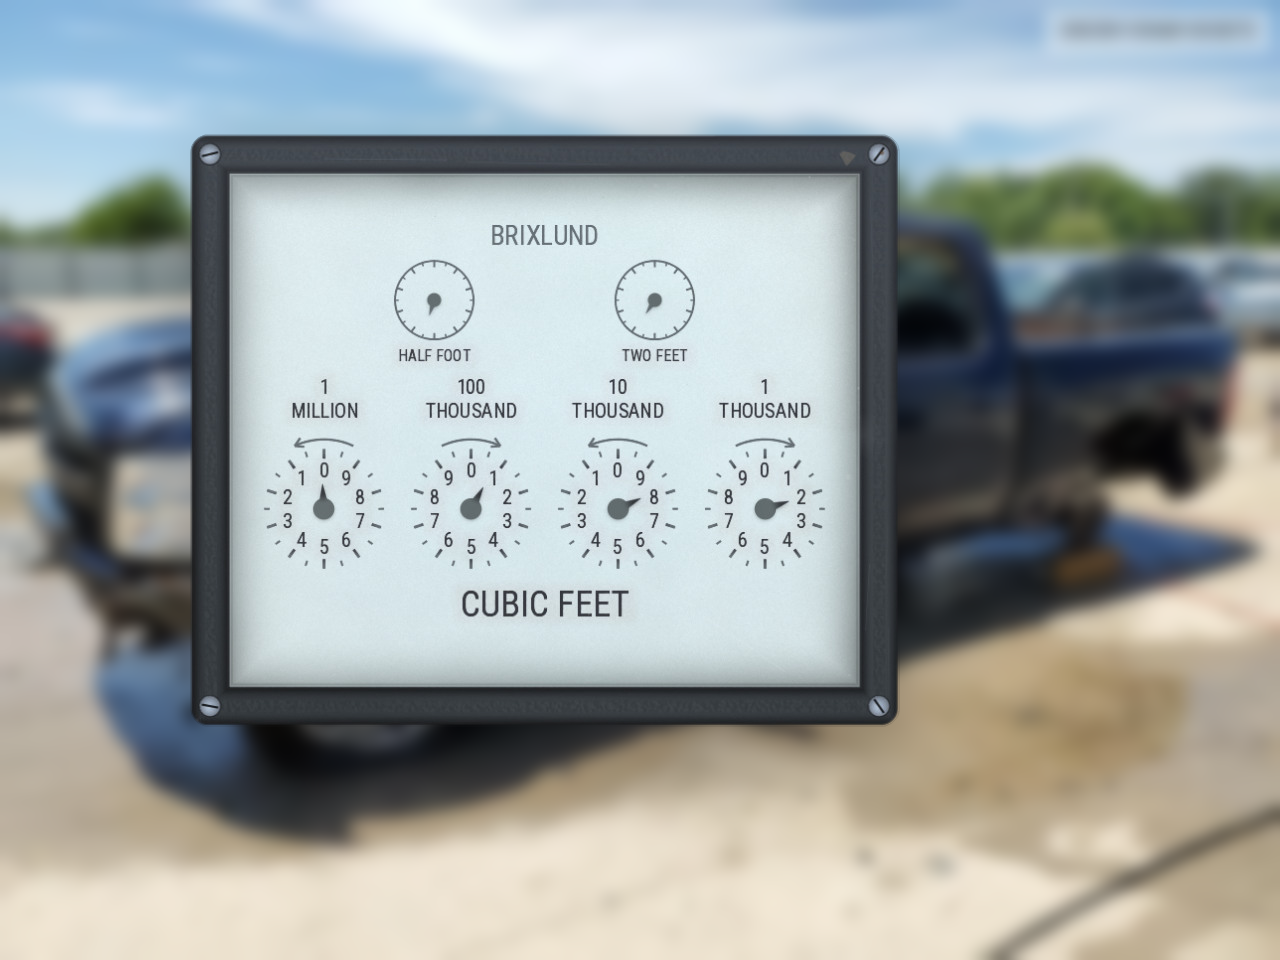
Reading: {"value": 8200, "unit": "ft³"}
